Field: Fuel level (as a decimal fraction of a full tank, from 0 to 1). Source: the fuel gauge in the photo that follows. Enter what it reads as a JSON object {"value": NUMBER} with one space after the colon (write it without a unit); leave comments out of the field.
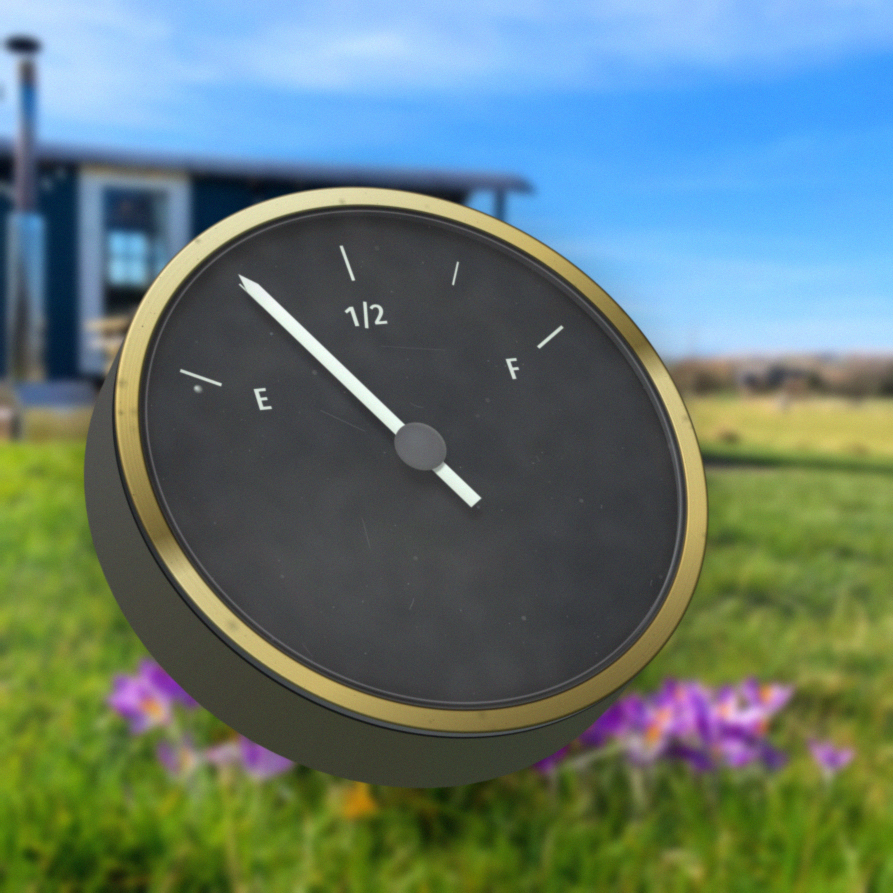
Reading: {"value": 0.25}
